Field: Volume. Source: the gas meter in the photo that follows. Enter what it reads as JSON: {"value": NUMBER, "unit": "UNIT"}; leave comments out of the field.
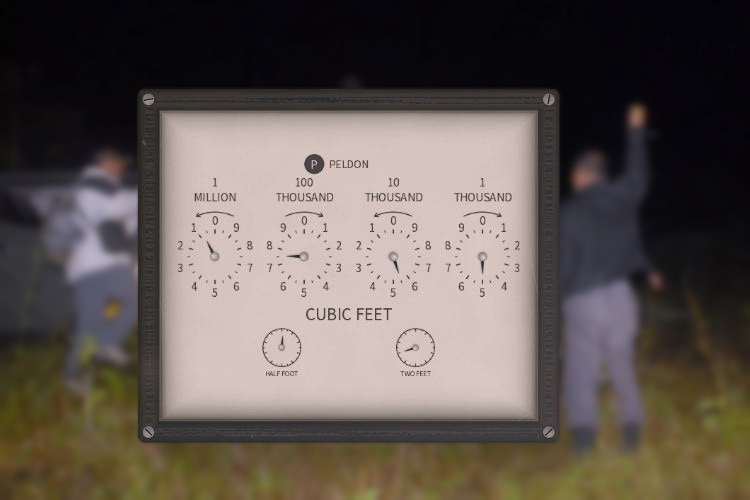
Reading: {"value": 75500, "unit": "ft³"}
